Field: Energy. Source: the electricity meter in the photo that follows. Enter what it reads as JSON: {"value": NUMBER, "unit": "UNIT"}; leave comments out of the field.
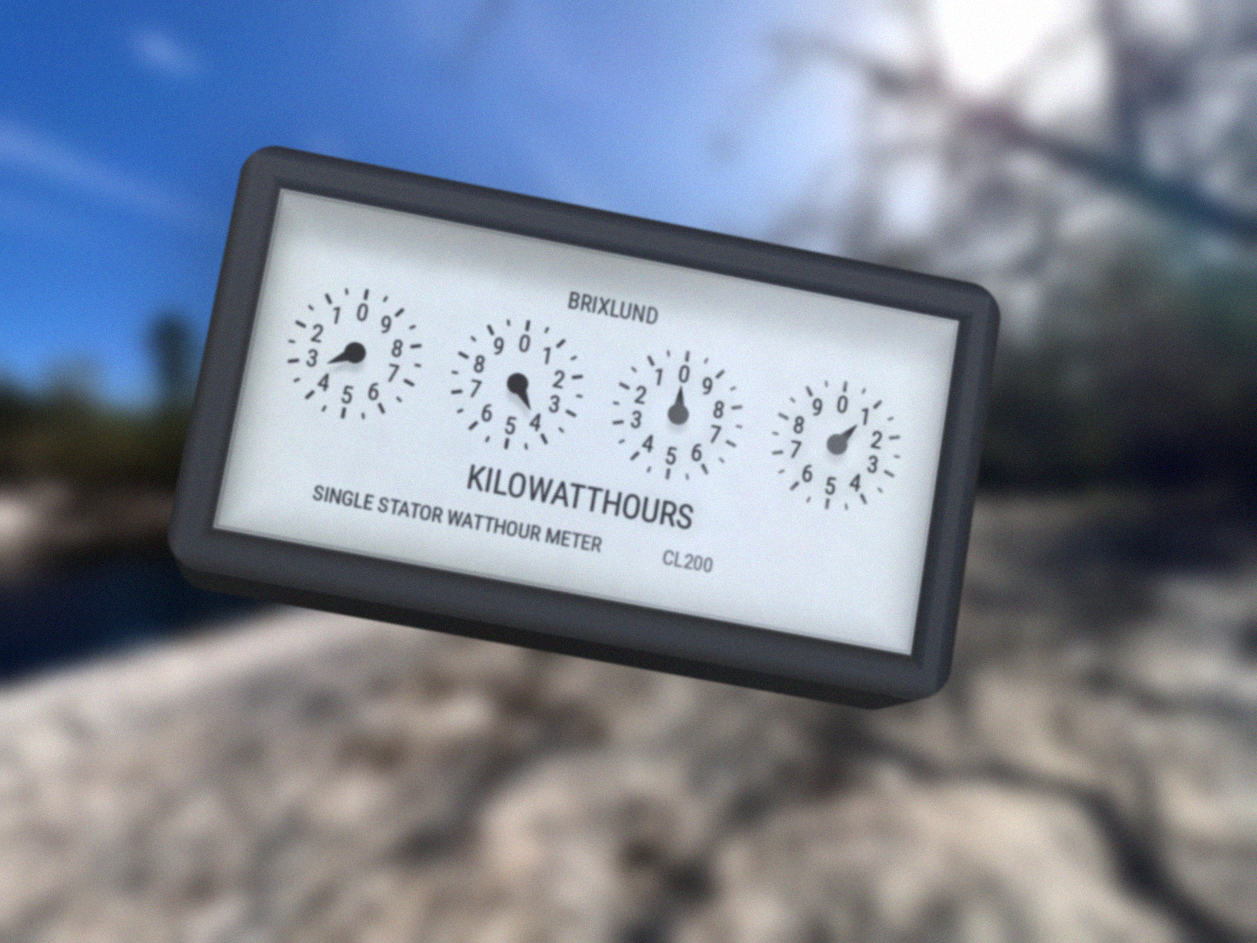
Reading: {"value": 3401, "unit": "kWh"}
